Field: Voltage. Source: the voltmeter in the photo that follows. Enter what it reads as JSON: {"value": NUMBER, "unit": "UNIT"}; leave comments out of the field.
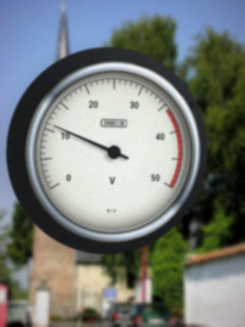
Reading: {"value": 11, "unit": "V"}
